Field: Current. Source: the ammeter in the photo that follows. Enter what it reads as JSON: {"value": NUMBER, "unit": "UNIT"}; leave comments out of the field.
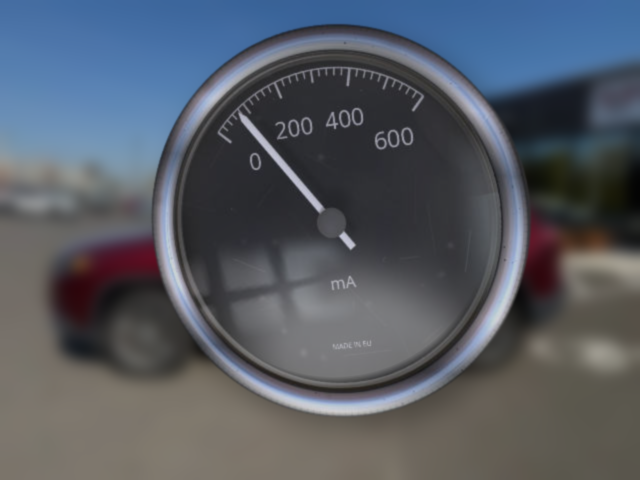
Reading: {"value": 80, "unit": "mA"}
